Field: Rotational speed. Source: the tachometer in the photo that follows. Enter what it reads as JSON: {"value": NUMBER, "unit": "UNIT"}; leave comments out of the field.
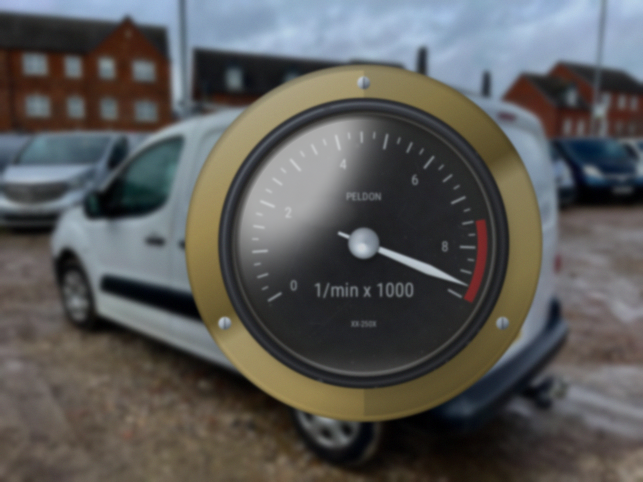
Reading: {"value": 8750, "unit": "rpm"}
